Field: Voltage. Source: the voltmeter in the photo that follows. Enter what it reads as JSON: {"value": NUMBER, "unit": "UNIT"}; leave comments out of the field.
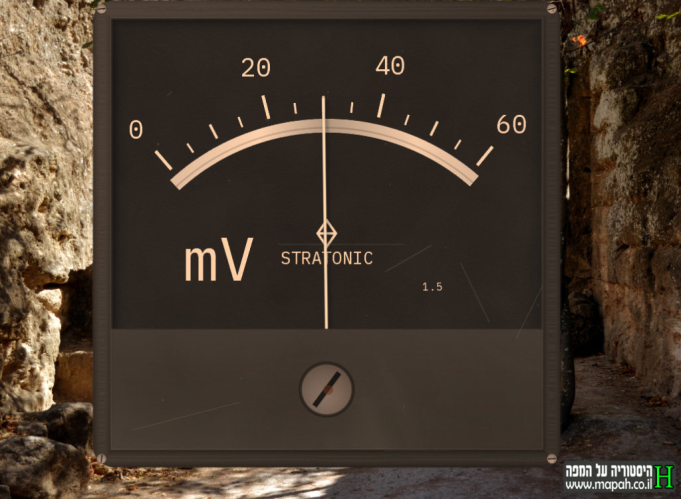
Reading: {"value": 30, "unit": "mV"}
